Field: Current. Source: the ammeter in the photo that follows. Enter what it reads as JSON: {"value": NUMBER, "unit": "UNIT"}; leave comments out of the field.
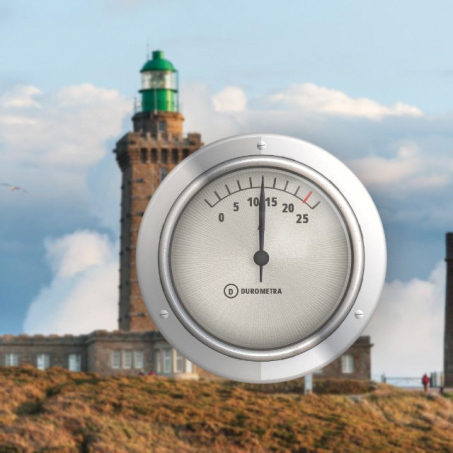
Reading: {"value": 12.5, "unit": "A"}
